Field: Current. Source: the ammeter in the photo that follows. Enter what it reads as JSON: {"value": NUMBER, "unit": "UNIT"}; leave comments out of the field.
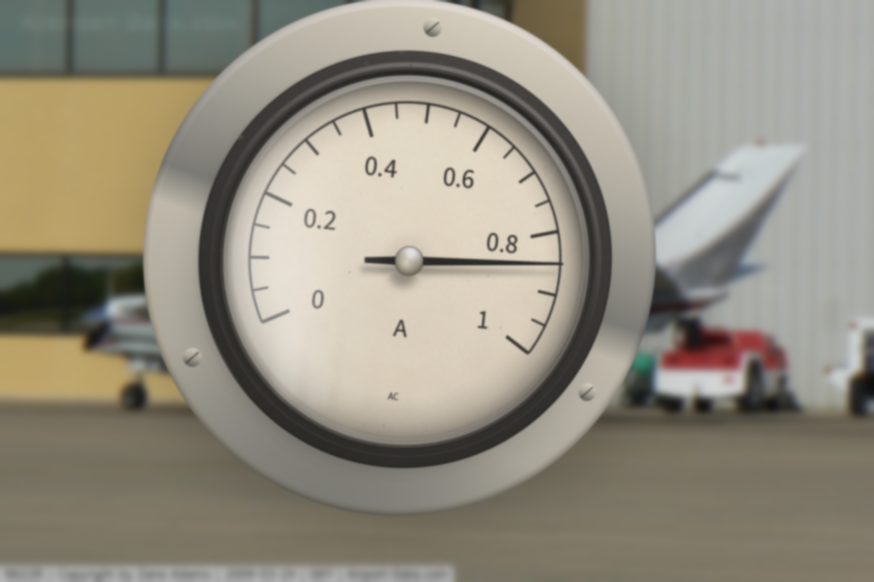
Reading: {"value": 0.85, "unit": "A"}
